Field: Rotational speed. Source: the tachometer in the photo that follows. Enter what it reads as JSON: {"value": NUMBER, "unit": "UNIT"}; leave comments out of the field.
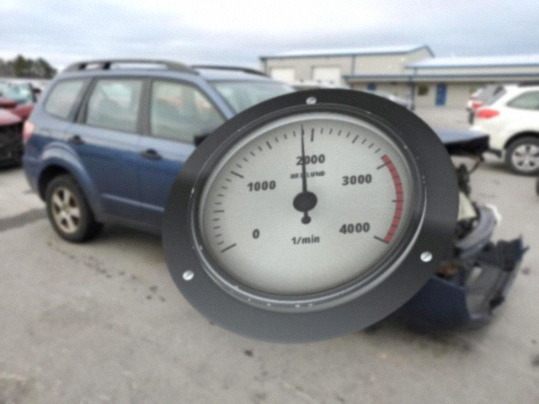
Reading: {"value": 1900, "unit": "rpm"}
